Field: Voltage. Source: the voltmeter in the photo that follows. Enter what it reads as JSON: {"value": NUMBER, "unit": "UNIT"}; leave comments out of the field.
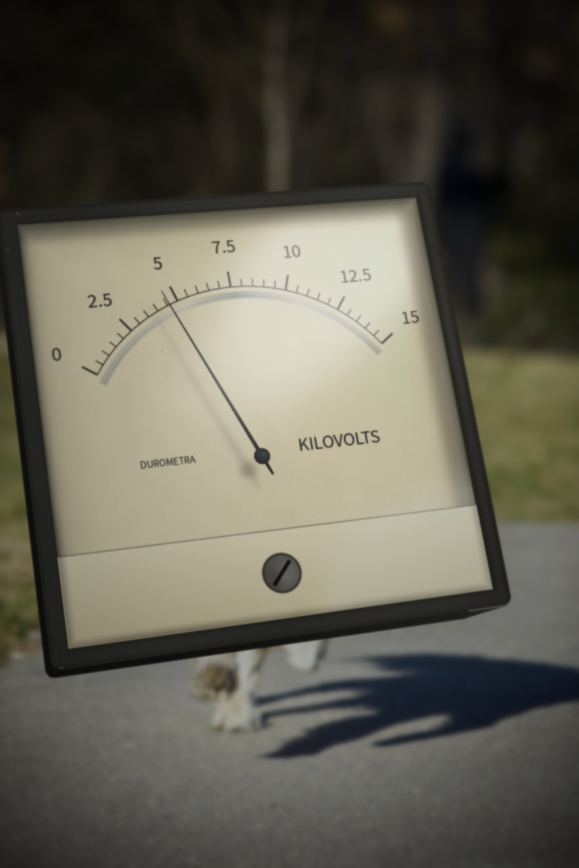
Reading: {"value": 4.5, "unit": "kV"}
